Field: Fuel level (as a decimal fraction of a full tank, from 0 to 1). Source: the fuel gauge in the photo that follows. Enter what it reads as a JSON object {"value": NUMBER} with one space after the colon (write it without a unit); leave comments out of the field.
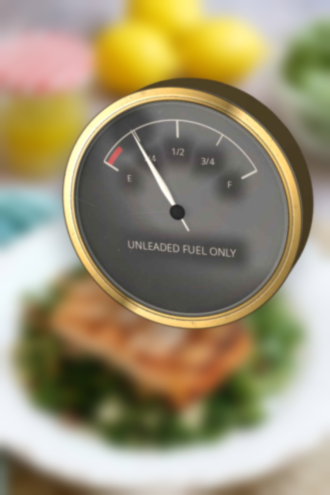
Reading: {"value": 0.25}
